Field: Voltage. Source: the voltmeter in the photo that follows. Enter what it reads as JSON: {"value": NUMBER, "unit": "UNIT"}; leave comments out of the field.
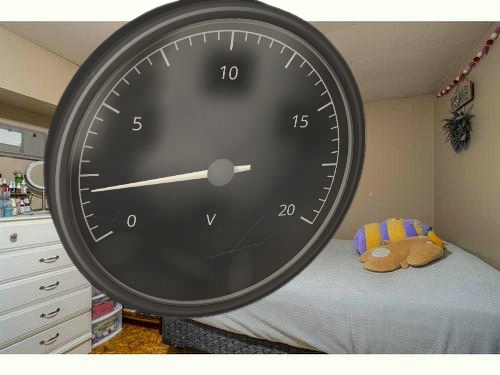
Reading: {"value": 2, "unit": "V"}
